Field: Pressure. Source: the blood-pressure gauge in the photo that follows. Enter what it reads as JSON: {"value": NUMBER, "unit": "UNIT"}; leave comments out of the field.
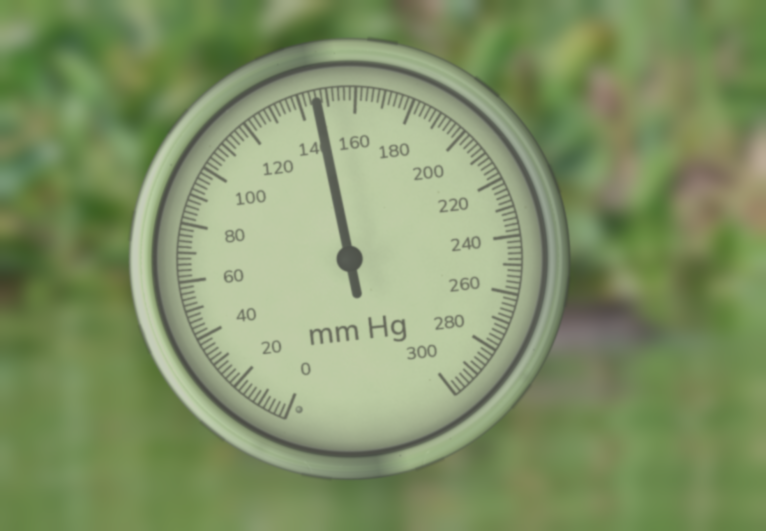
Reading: {"value": 146, "unit": "mmHg"}
